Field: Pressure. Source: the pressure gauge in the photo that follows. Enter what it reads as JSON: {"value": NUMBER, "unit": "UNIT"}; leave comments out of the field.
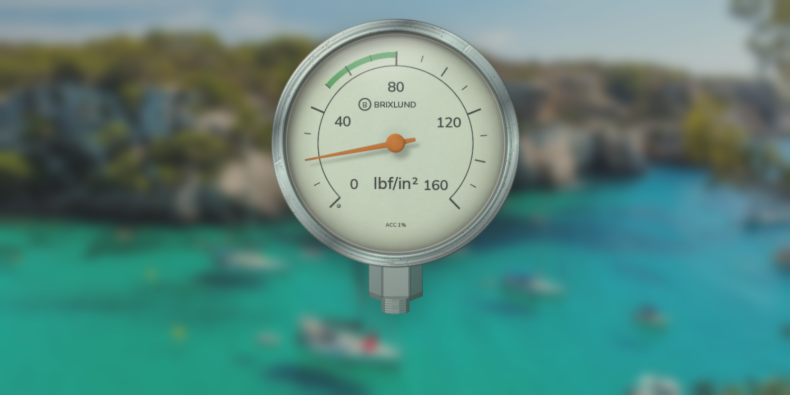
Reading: {"value": 20, "unit": "psi"}
